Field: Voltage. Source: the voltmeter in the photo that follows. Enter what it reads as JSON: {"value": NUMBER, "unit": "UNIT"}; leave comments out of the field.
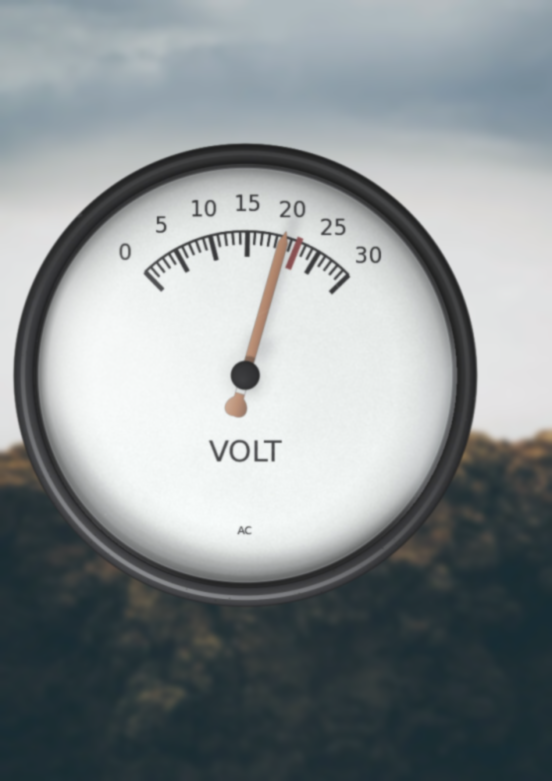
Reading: {"value": 20, "unit": "V"}
